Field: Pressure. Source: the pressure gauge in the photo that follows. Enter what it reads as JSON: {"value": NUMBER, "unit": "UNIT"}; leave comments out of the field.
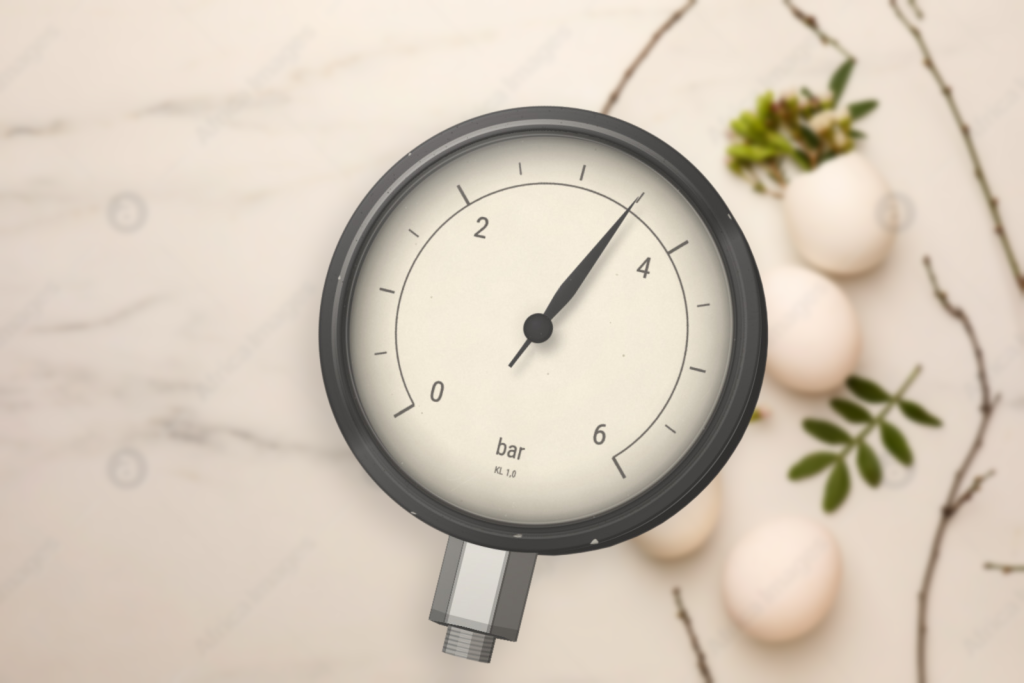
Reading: {"value": 3.5, "unit": "bar"}
